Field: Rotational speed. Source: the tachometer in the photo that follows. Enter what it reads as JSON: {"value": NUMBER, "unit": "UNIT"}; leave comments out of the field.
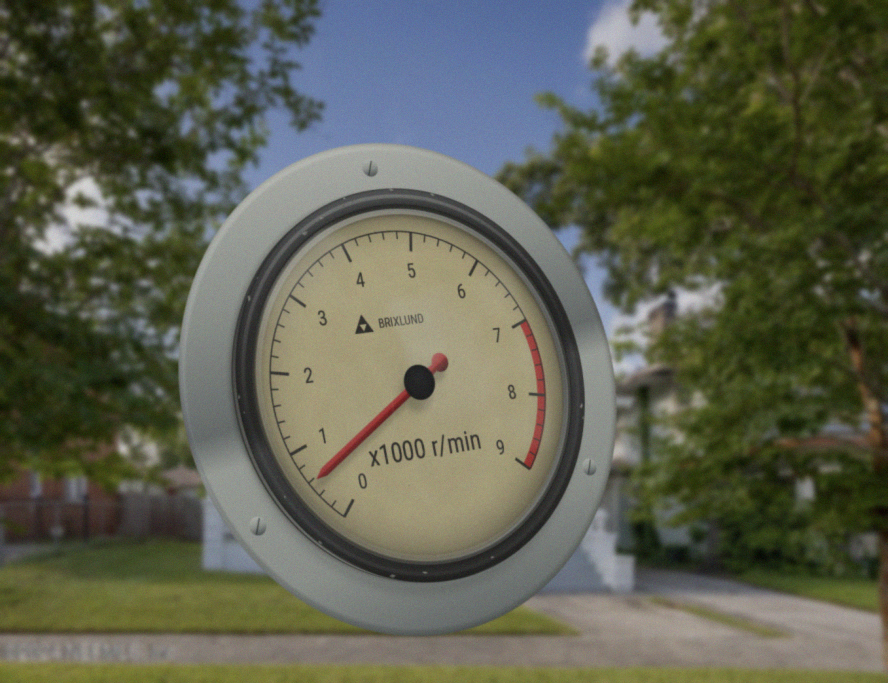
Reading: {"value": 600, "unit": "rpm"}
